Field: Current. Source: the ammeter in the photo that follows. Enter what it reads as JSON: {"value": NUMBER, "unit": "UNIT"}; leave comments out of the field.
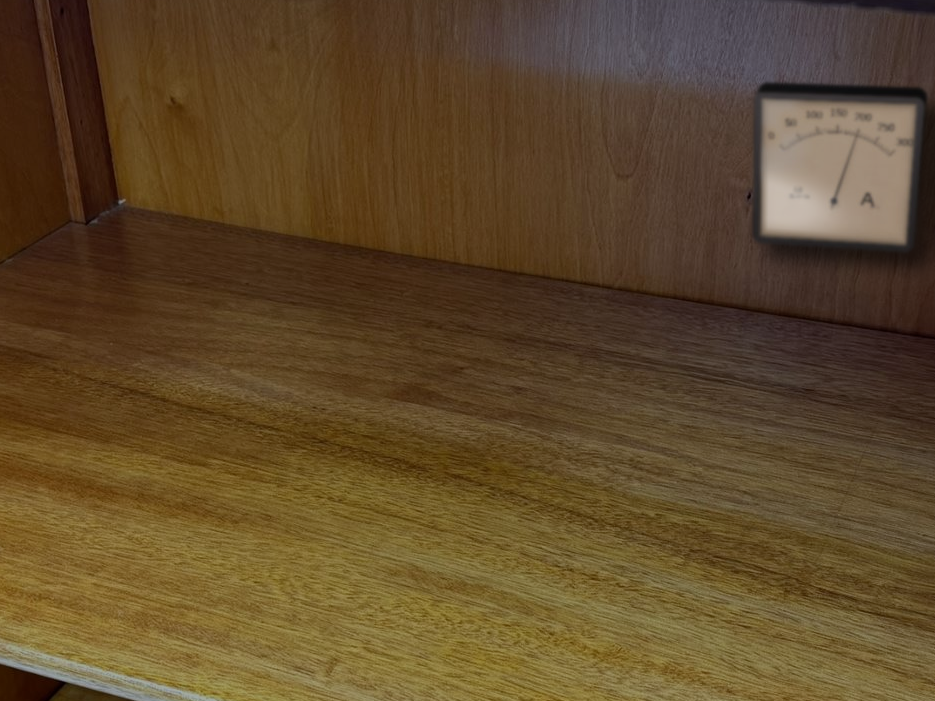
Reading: {"value": 200, "unit": "A"}
